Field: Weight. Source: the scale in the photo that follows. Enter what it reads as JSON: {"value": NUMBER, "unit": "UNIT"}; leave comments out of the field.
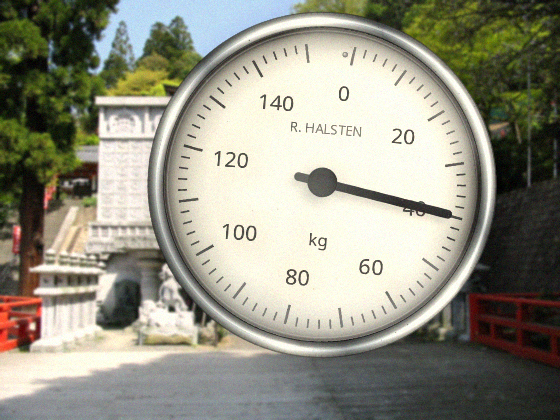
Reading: {"value": 40, "unit": "kg"}
